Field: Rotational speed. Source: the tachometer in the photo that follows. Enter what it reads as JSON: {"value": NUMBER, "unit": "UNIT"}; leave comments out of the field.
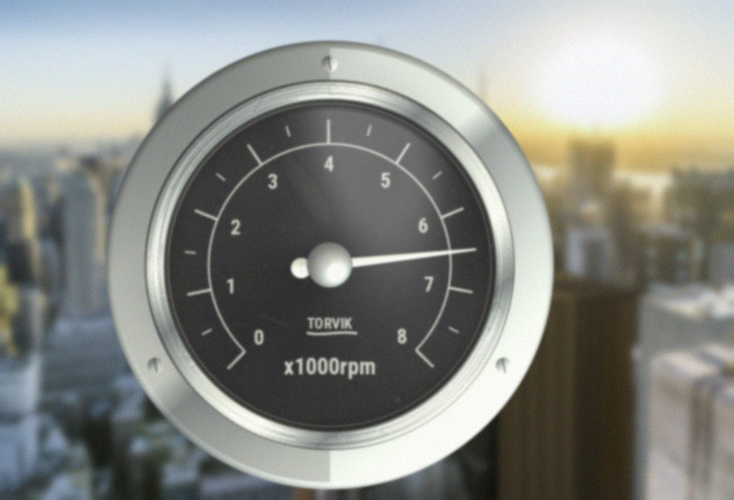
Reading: {"value": 6500, "unit": "rpm"}
